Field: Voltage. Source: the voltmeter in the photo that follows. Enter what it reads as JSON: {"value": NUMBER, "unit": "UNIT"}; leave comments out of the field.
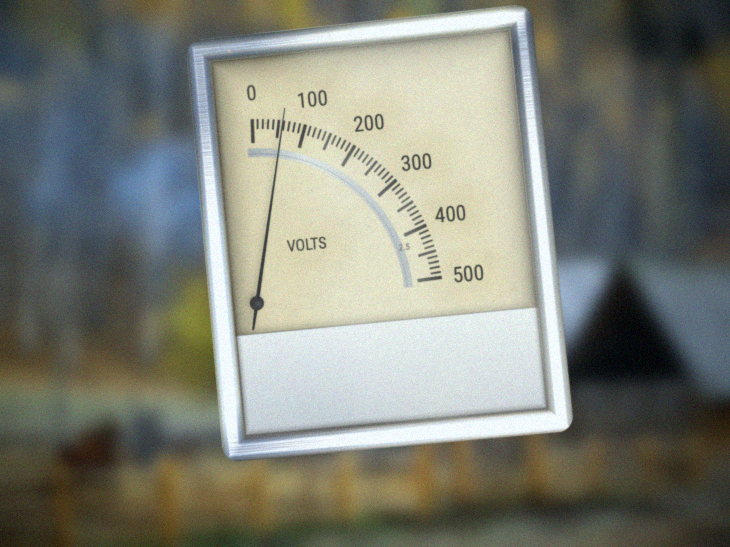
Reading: {"value": 60, "unit": "V"}
